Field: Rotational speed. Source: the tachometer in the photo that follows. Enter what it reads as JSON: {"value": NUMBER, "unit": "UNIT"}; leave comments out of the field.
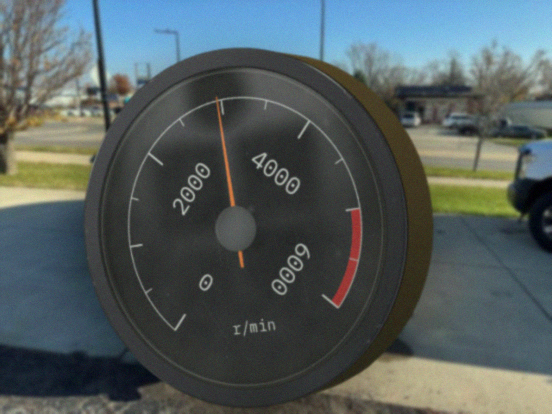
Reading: {"value": 3000, "unit": "rpm"}
